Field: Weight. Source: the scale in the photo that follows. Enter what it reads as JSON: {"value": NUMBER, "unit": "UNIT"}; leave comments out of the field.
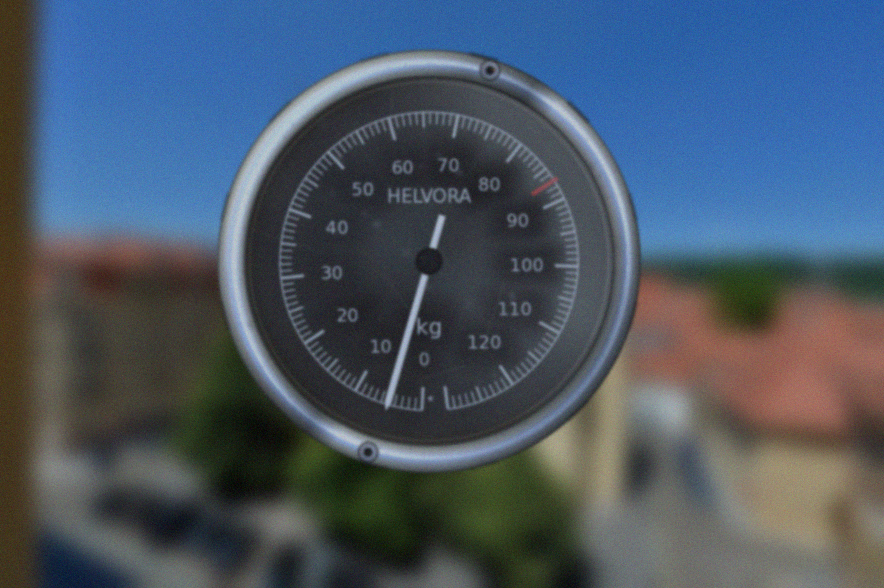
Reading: {"value": 5, "unit": "kg"}
